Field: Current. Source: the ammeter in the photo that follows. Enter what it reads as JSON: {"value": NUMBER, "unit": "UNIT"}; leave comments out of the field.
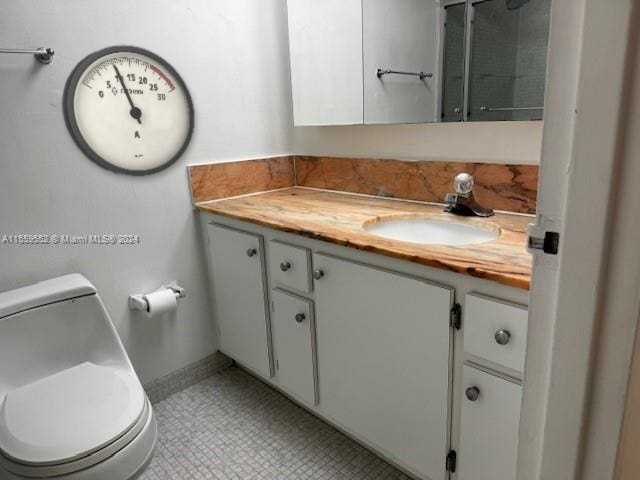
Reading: {"value": 10, "unit": "A"}
